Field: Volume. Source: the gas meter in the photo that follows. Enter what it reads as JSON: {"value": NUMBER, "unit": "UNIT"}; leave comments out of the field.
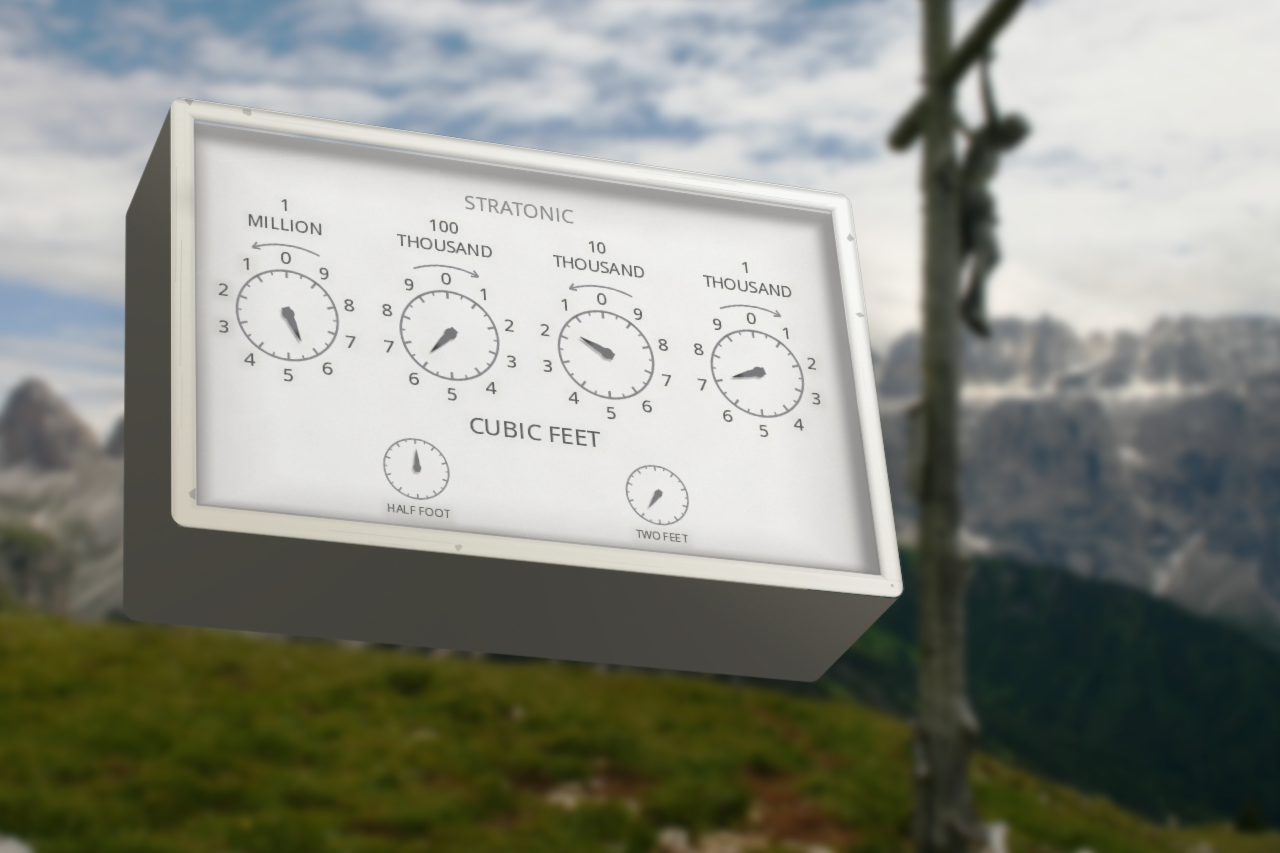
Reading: {"value": 561700, "unit": "ft³"}
